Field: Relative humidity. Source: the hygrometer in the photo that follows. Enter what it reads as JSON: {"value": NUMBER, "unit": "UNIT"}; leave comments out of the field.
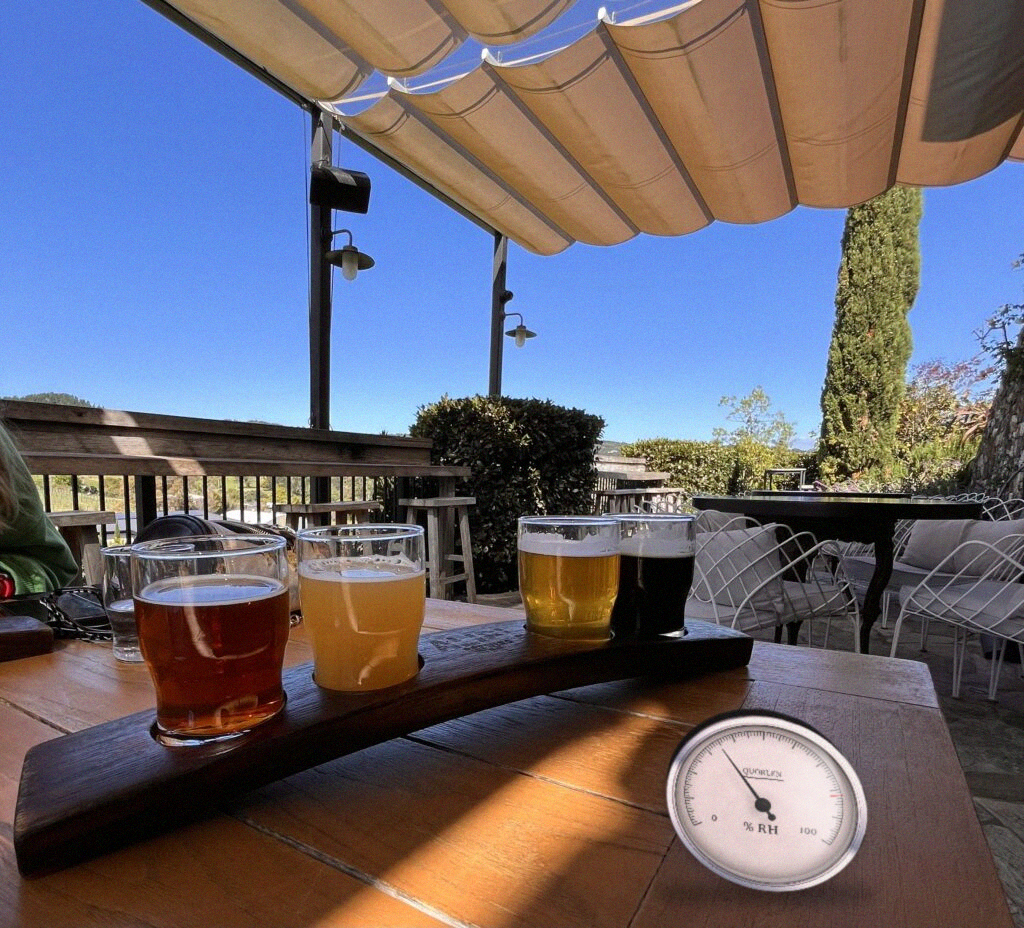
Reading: {"value": 35, "unit": "%"}
